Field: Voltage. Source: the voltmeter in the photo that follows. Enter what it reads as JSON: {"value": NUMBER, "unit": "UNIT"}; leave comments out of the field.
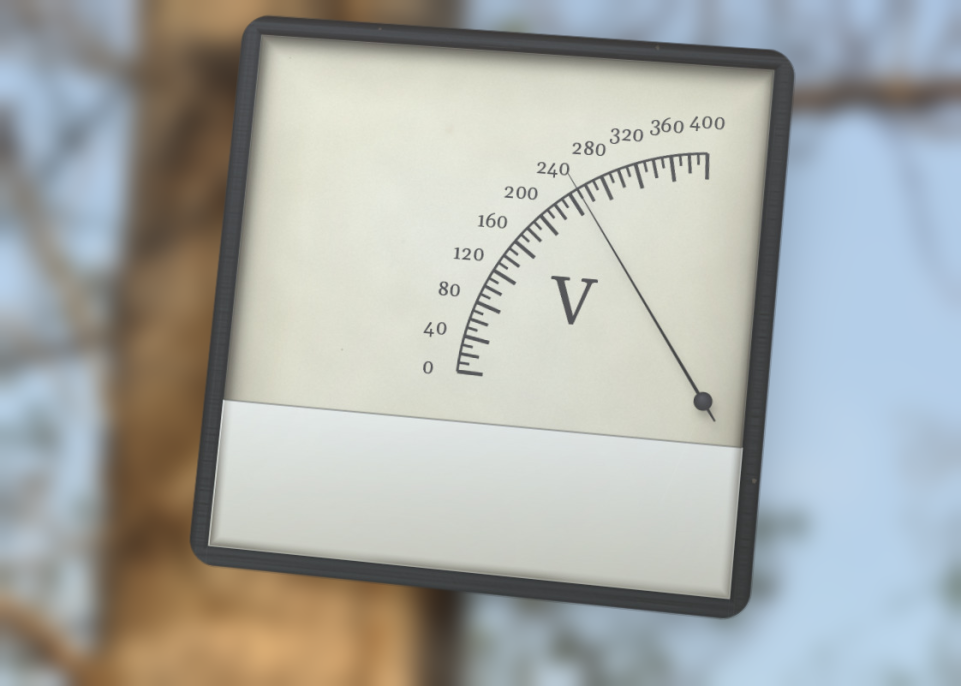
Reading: {"value": 250, "unit": "V"}
